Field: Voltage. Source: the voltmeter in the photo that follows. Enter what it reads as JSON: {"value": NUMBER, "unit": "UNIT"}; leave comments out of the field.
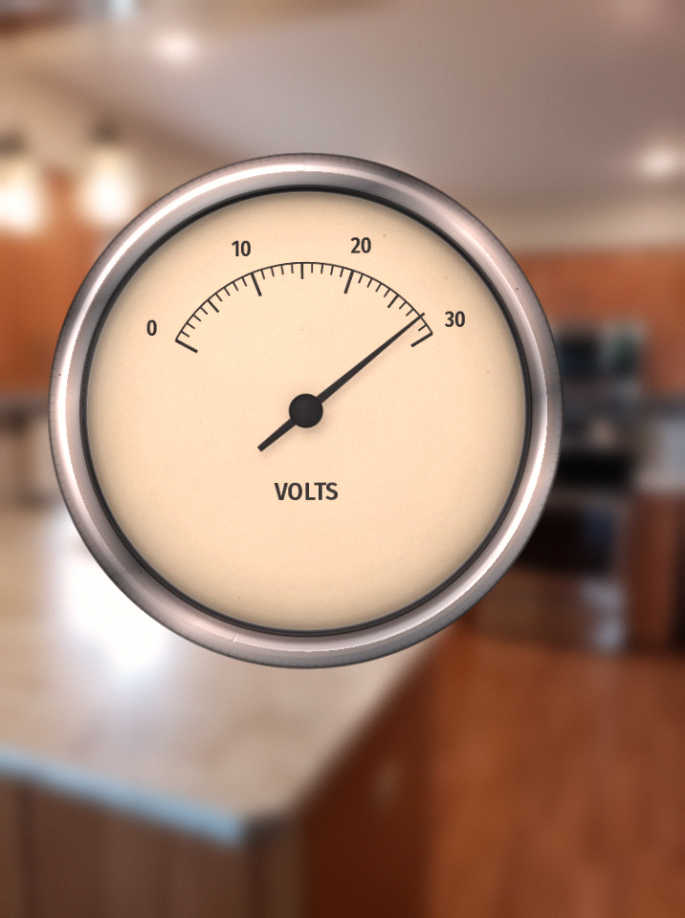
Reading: {"value": 28, "unit": "V"}
